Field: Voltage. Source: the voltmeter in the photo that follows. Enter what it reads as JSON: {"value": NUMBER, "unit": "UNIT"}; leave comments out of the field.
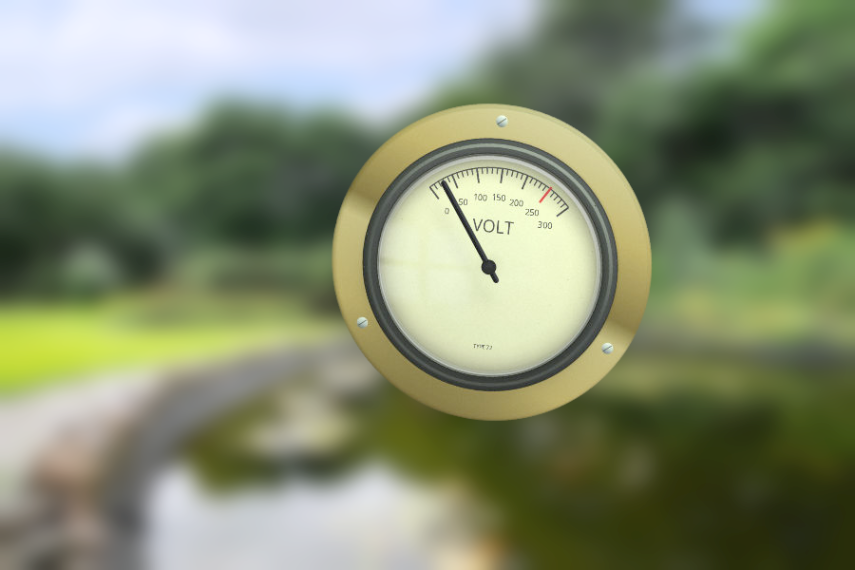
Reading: {"value": 30, "unit": "V"}
